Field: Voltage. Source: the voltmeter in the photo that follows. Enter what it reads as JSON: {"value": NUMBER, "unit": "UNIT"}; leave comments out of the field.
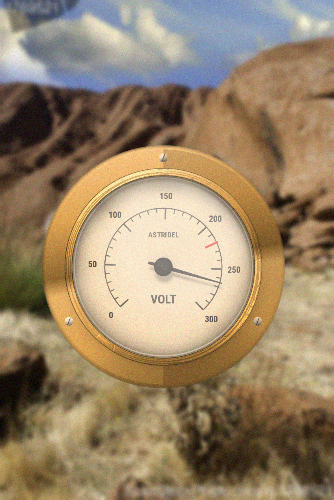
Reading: {"value": 265, "unit": "V"}
